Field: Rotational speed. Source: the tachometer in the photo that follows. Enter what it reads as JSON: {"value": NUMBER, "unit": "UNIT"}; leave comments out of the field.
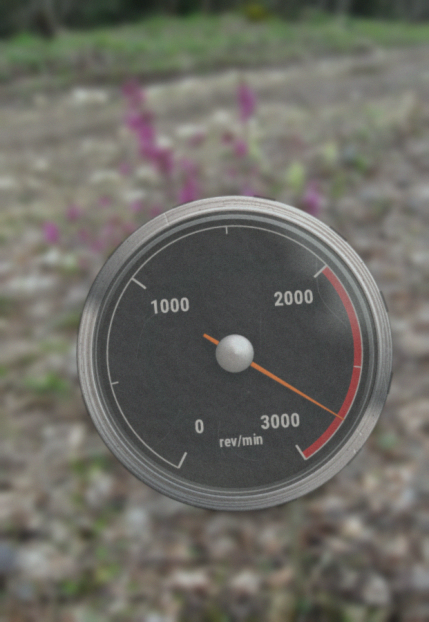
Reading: {"value": 2750, "unit": "rpm"}
